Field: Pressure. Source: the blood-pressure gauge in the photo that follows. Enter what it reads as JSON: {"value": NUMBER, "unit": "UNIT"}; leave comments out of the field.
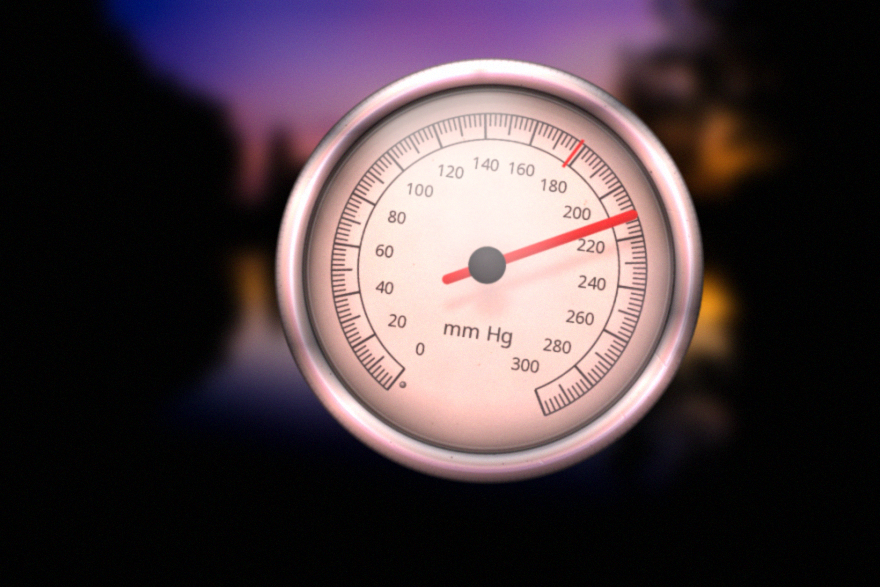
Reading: {"value": 212, "unit": "mmHg"}
